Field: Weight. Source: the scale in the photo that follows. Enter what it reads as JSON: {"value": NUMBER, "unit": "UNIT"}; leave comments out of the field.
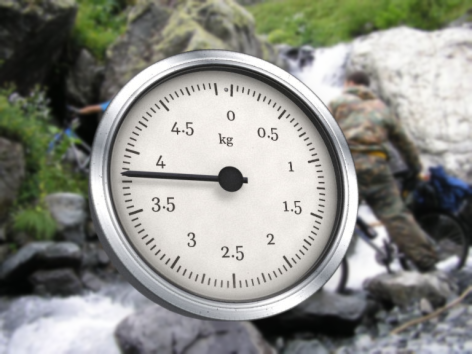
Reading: {"value": 3.8, "unit": "kg"}
